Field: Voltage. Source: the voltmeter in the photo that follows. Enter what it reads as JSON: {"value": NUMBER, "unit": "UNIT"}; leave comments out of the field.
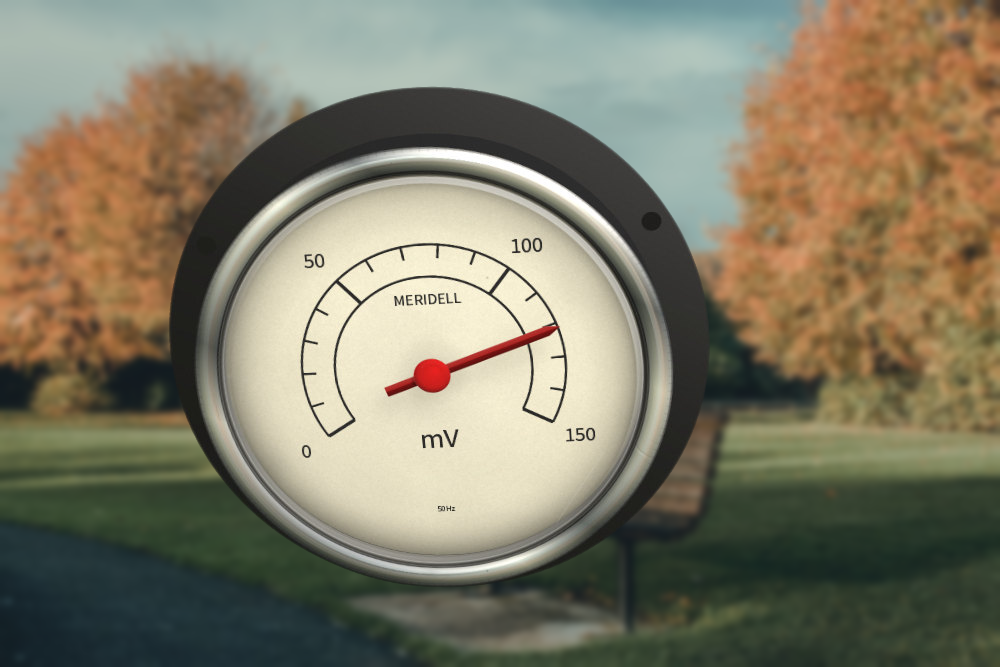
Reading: {"value": 120, "unit": "mV"}
